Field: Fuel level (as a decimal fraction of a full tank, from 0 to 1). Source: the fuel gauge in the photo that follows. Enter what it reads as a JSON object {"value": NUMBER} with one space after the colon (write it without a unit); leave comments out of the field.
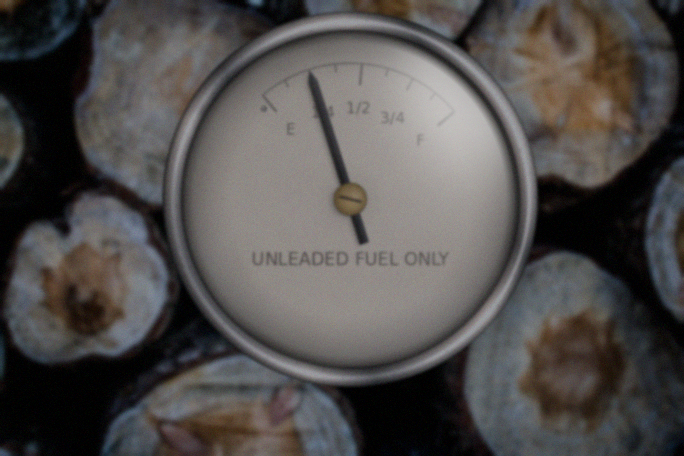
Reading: {"value": 0.25}
